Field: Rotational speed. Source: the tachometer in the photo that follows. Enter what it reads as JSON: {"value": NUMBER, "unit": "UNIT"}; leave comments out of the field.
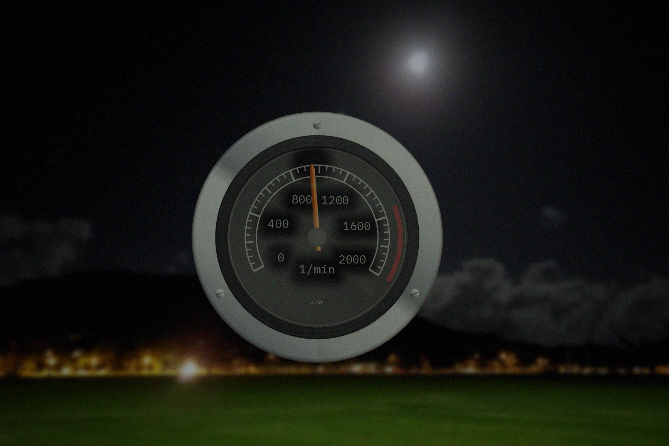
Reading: {"value": 950, "unit": "rpm"}
